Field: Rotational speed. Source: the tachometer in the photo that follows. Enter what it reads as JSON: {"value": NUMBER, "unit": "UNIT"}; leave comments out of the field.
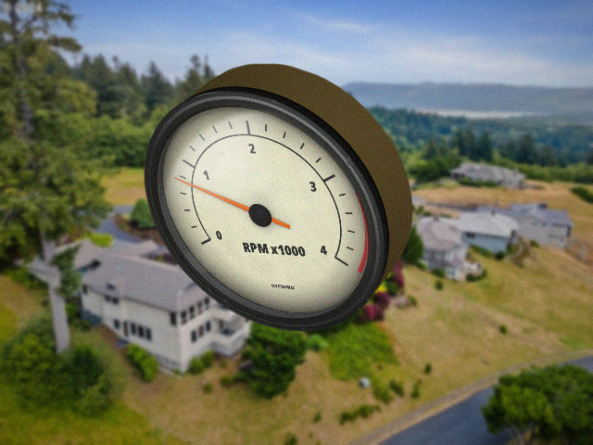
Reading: {"value": 800, "unit": "rpm"}
